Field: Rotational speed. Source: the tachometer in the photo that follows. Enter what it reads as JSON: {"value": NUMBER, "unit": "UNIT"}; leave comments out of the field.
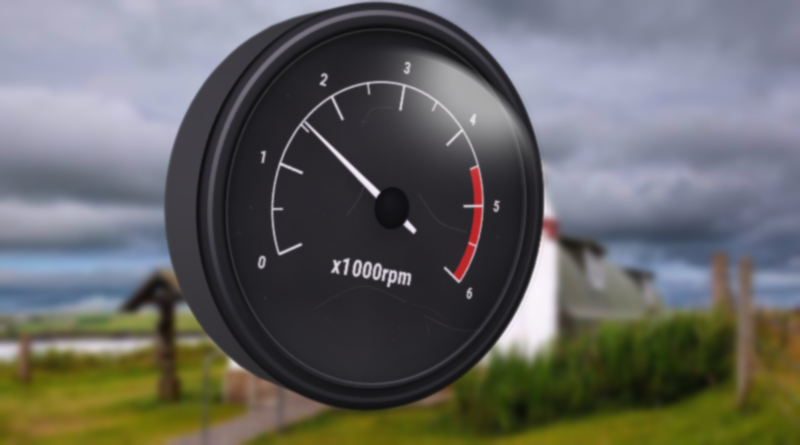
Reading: {"value": 1500, "unit": "rpm"}
